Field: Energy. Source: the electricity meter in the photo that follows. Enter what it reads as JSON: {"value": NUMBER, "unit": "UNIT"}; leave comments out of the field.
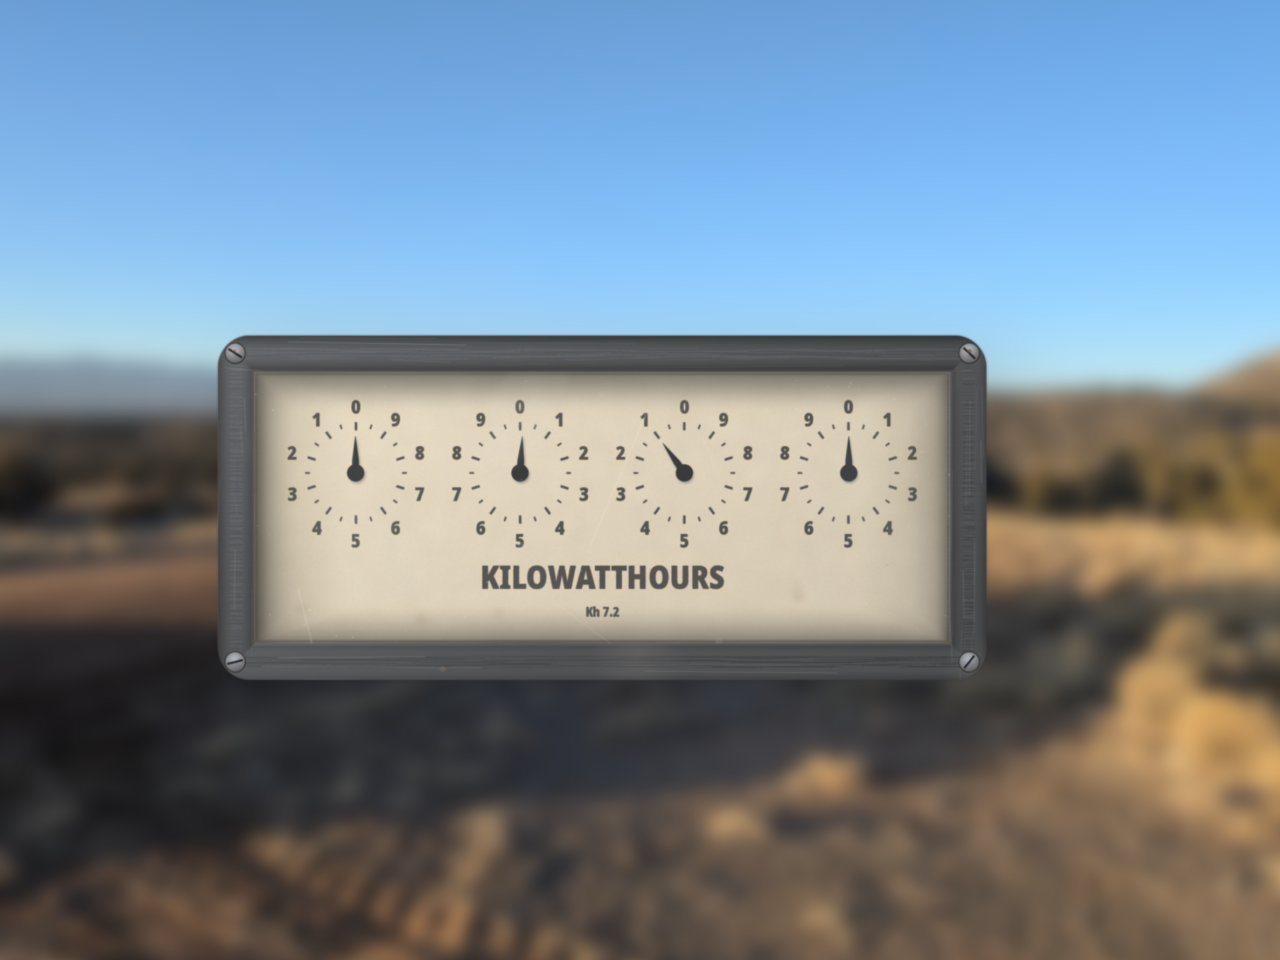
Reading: {"value": 10, "unit": "kWh"}
